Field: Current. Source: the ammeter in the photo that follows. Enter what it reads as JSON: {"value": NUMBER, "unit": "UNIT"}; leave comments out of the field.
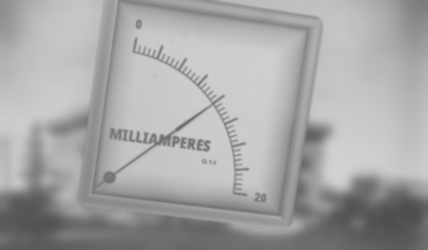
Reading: {"value": 10, "unit": "mA"}
